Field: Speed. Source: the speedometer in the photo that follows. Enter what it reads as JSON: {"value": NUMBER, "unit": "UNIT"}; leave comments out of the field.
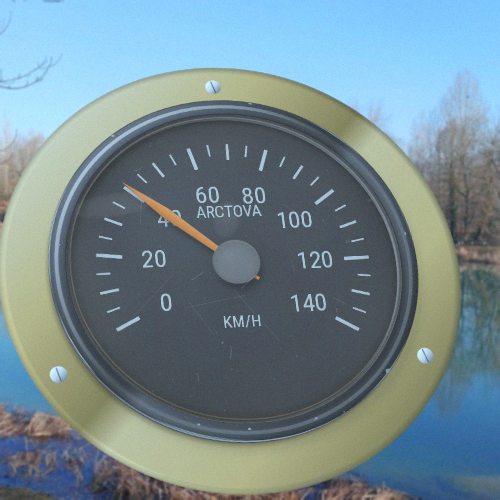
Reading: {"value": 40, "unit": "km/h"}
